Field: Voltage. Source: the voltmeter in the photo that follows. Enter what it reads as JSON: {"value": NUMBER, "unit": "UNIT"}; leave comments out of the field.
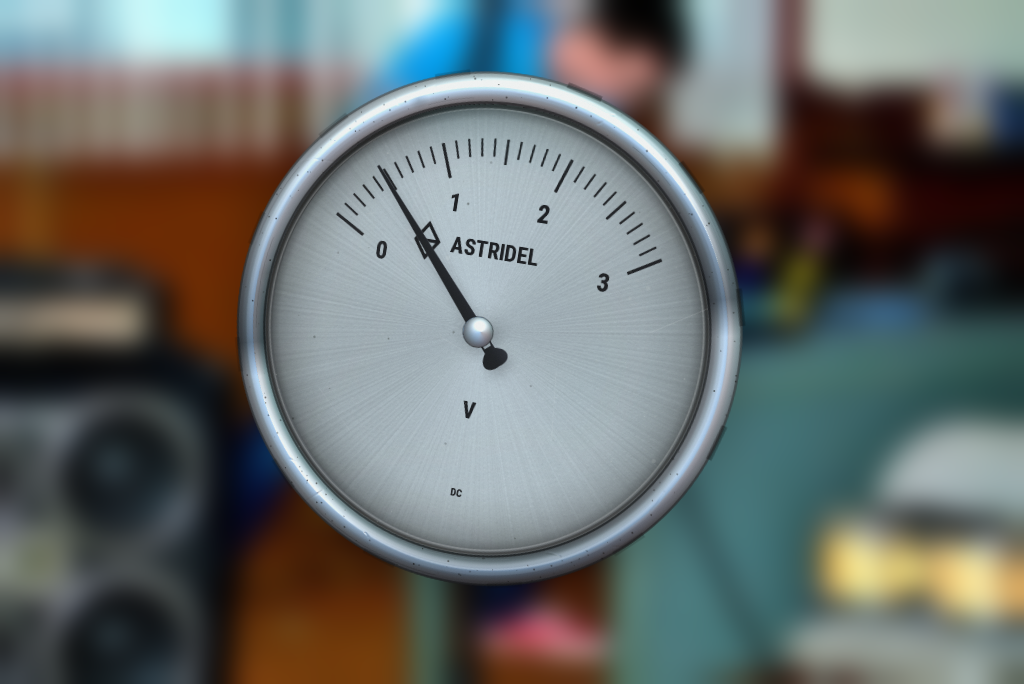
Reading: {"value": 0.5, "unit": "V"}
